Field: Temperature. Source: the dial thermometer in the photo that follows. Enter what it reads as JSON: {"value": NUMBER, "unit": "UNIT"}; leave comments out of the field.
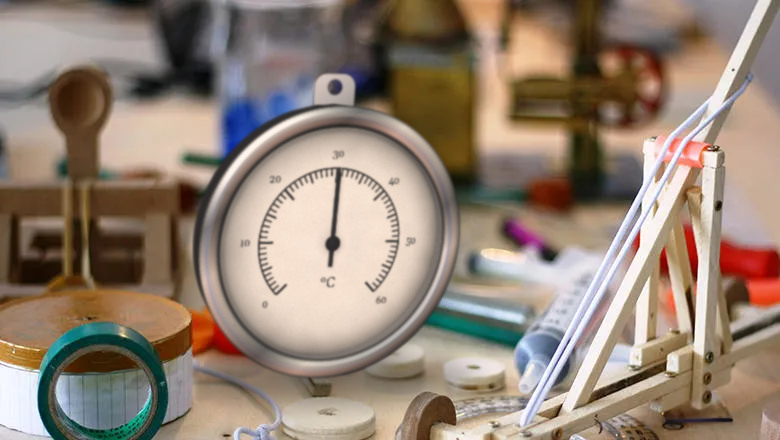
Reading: {"value": 30, "unit": "°C"}
